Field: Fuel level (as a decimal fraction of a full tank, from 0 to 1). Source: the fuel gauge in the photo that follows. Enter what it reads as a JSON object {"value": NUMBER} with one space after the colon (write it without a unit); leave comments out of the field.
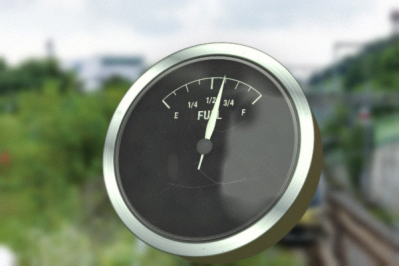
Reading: {"value": 0.625}
